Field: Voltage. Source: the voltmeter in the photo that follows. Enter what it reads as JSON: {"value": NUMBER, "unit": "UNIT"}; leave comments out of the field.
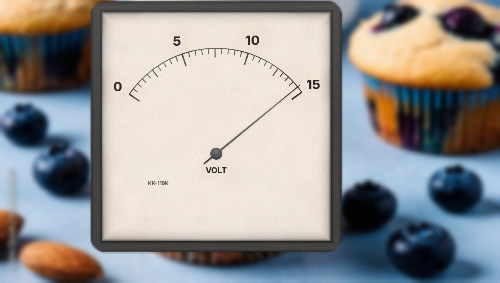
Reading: {"value": 14.5, "unit": "V"}
